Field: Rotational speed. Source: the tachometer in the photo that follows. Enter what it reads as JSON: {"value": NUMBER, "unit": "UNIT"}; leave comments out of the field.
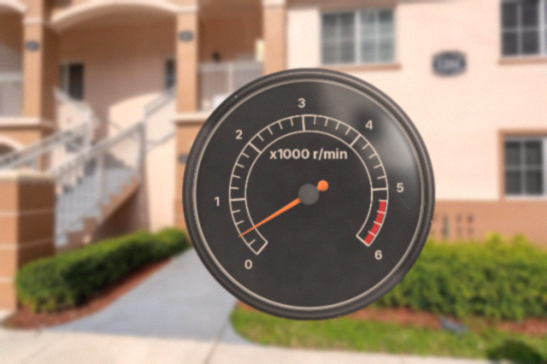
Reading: {"value": 400, "unit": "rpm"}
